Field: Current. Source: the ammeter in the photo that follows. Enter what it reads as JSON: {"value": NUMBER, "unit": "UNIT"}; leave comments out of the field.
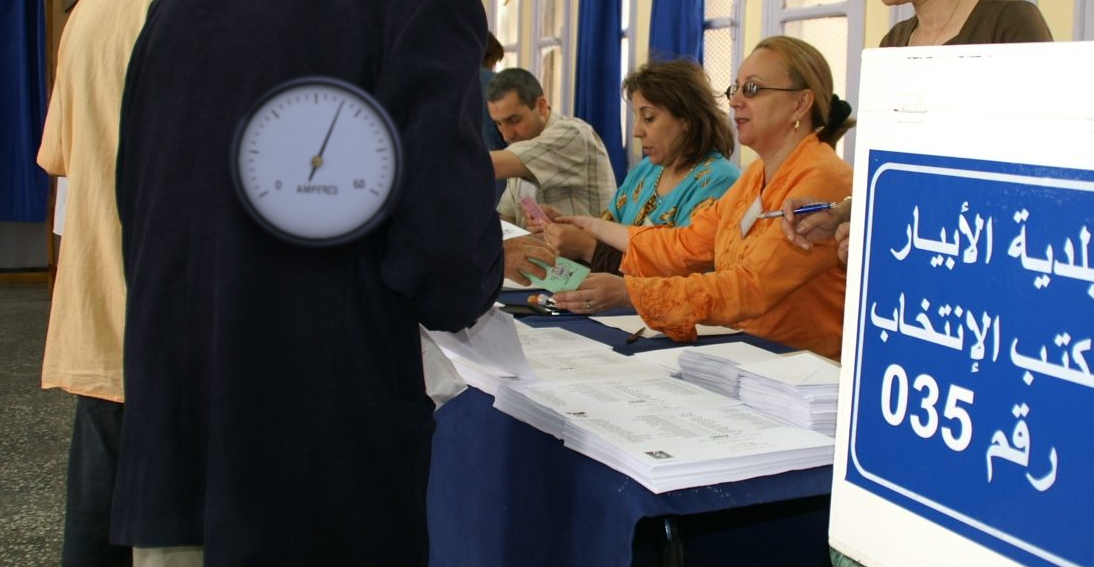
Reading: {"value": 36, "unit": "A"}
